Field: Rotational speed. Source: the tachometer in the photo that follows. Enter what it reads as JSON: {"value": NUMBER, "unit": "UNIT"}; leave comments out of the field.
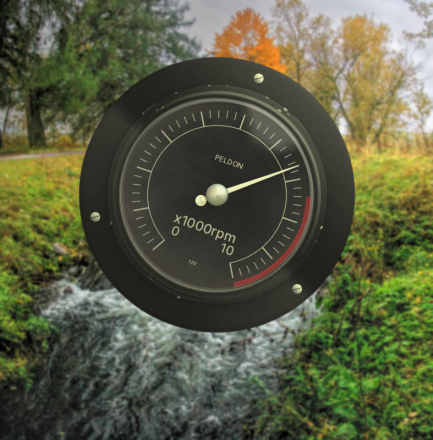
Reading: {"value": 6700, "unit": "rpm"}
